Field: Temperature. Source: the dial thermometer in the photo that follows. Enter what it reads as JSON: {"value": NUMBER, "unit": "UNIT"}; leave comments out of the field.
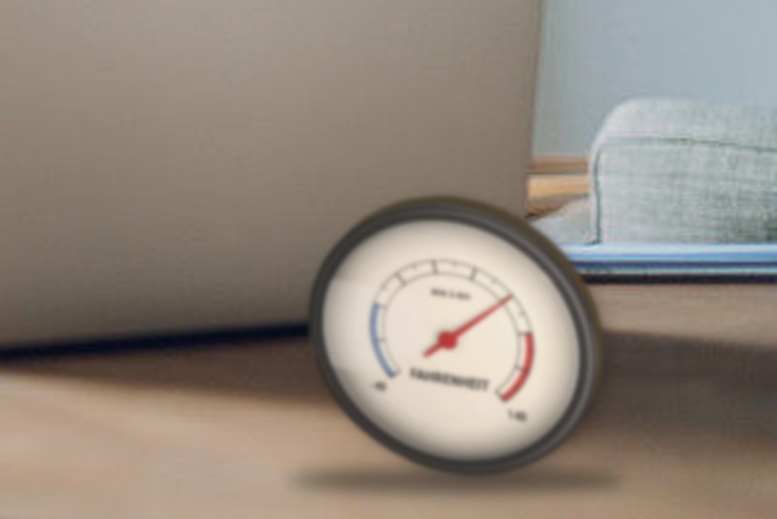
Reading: {"value": 80, "unit": "°F"}
